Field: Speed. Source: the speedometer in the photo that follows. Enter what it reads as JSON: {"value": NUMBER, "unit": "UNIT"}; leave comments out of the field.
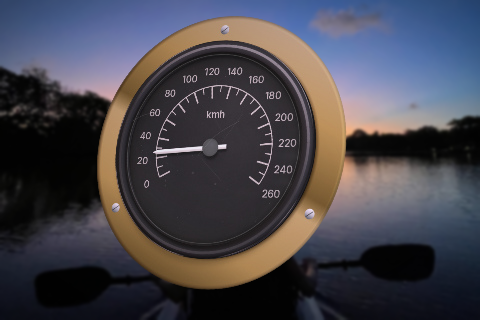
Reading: {"value": 25, "unit": "km/h"}
